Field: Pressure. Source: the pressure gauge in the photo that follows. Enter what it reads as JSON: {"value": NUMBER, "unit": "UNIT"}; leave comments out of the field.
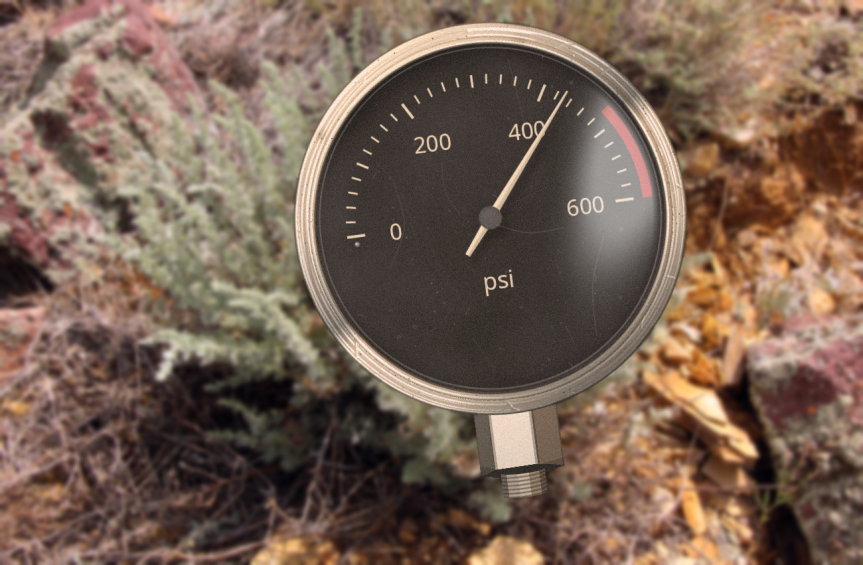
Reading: {"value": 430, "unit": "psi"}
